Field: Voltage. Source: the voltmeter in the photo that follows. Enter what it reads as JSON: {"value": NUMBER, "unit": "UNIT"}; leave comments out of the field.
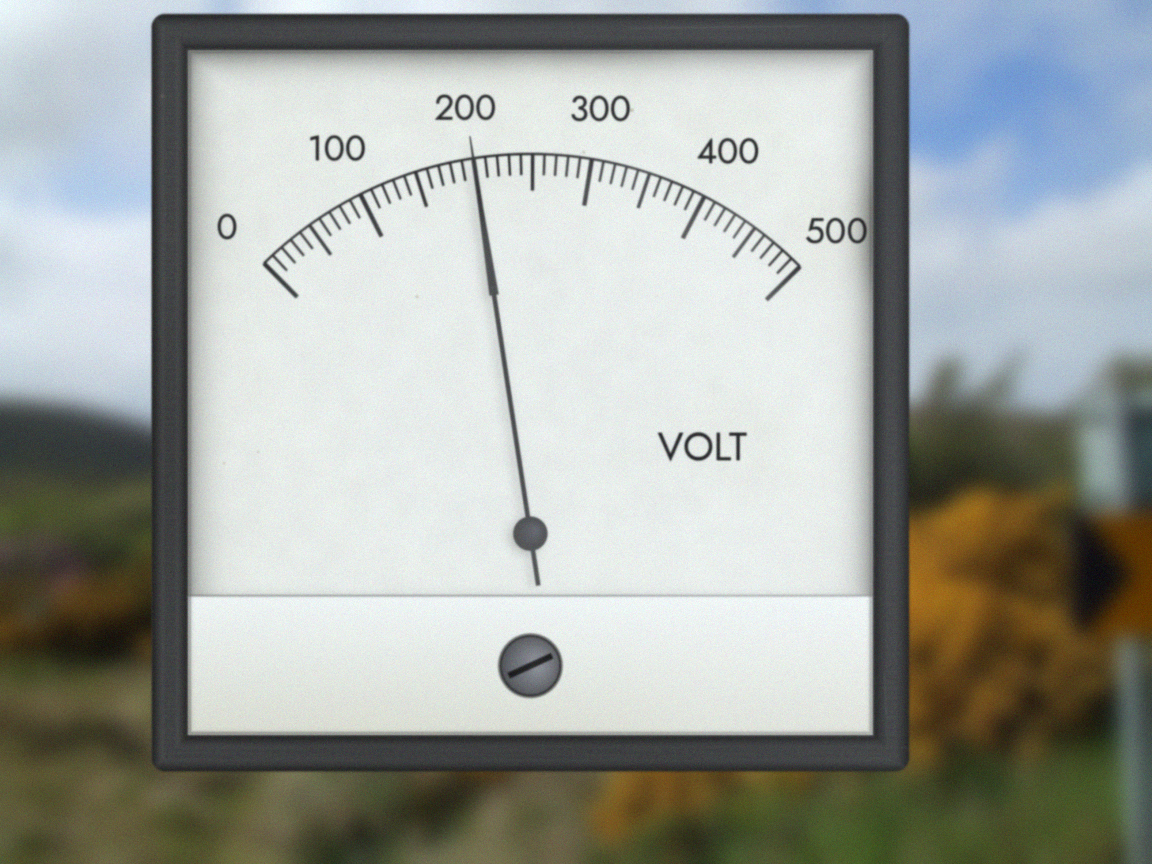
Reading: {"value": 200, "unit": "V"}
